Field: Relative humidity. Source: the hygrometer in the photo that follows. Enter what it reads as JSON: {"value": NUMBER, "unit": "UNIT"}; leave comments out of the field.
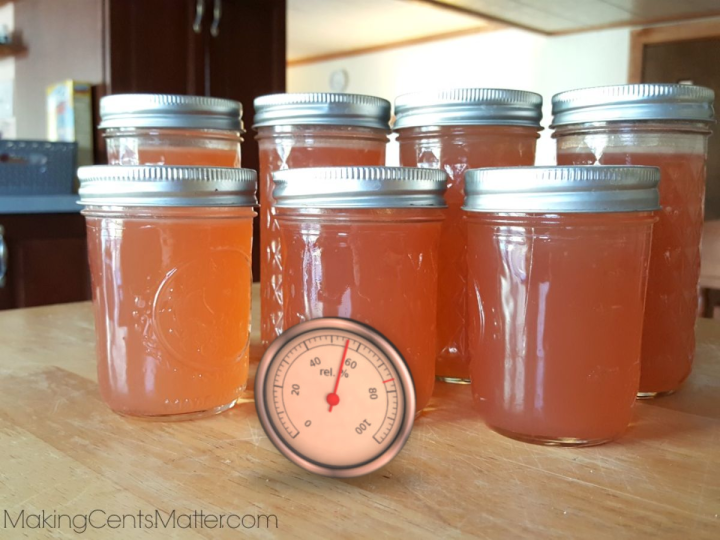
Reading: {"value": 56, "unit": "%"}
